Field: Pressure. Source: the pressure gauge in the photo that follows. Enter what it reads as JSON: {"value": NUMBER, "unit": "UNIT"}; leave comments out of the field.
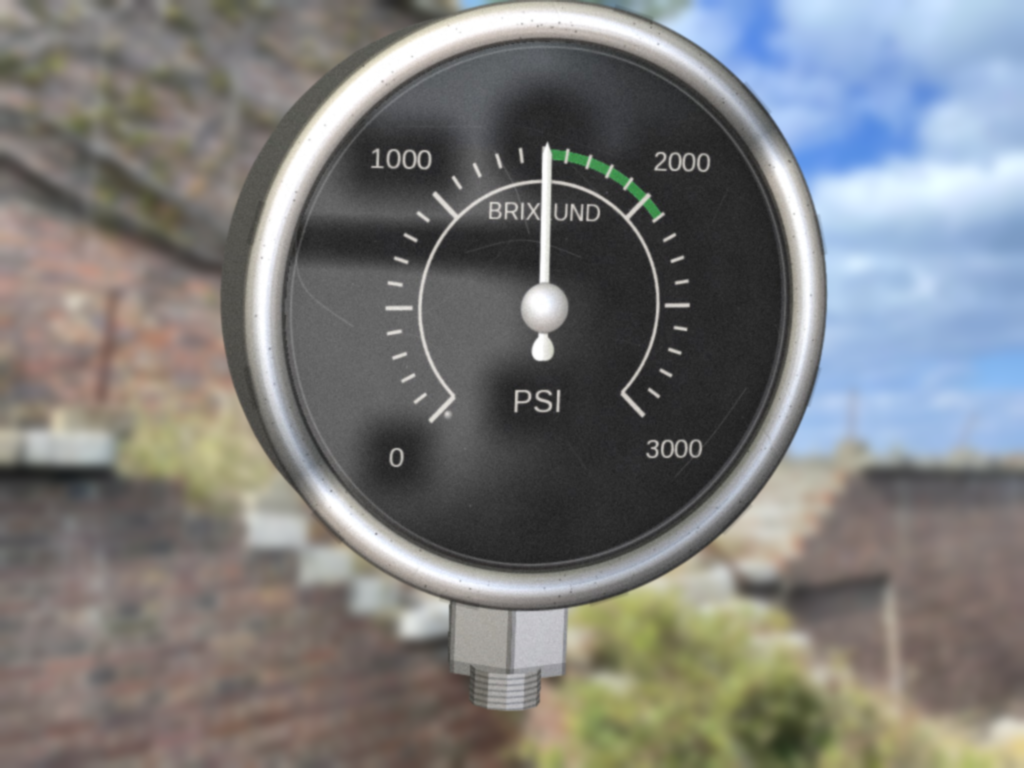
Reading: {"value": 1500, "unit": "psi"}
